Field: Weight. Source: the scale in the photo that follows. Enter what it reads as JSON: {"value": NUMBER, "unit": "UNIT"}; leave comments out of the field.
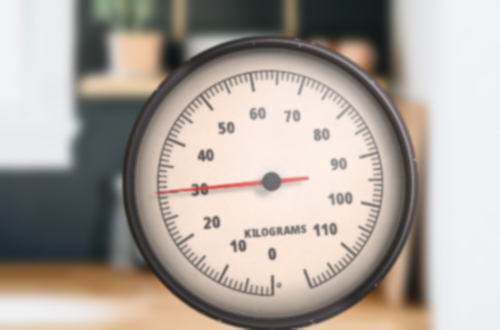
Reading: {"value": 30, "unit": "kg"}
